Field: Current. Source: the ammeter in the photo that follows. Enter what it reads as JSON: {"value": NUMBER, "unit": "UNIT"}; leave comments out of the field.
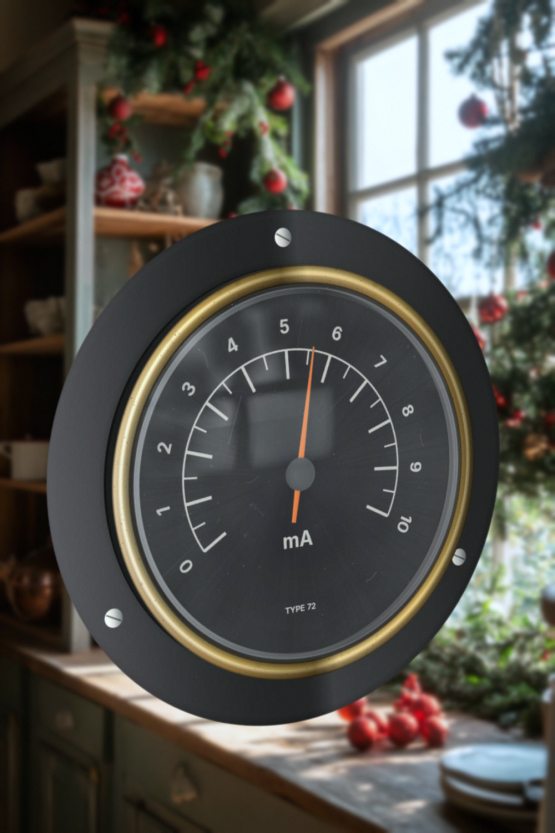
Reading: {"value": 5.5, "unit": "mA"}
